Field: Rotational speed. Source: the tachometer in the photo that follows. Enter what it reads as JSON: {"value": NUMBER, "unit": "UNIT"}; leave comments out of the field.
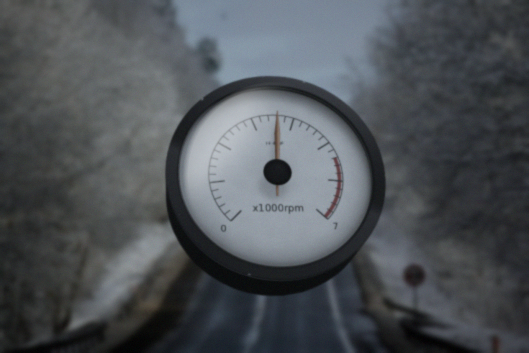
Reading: {"value": 3600, "unit": "rpm"}
